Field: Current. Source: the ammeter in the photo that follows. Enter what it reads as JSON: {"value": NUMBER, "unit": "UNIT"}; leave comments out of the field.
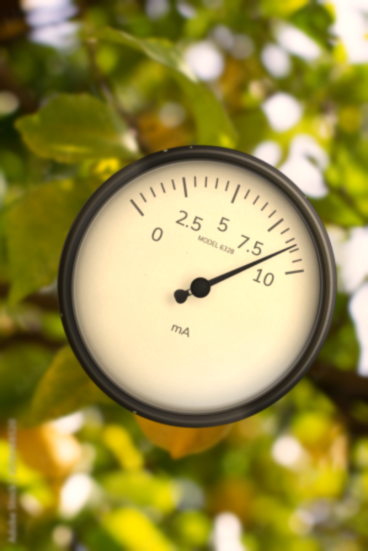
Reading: {"value": 8.75, "unit": "mA"}
